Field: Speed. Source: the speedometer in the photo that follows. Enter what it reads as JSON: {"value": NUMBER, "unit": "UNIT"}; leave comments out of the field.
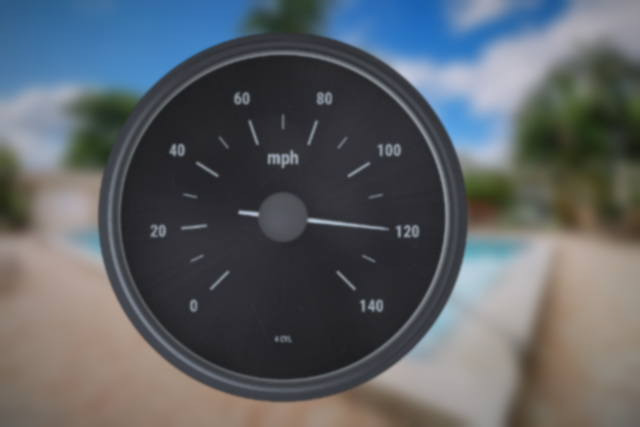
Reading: {"value": 120, "unit": "mph"}
